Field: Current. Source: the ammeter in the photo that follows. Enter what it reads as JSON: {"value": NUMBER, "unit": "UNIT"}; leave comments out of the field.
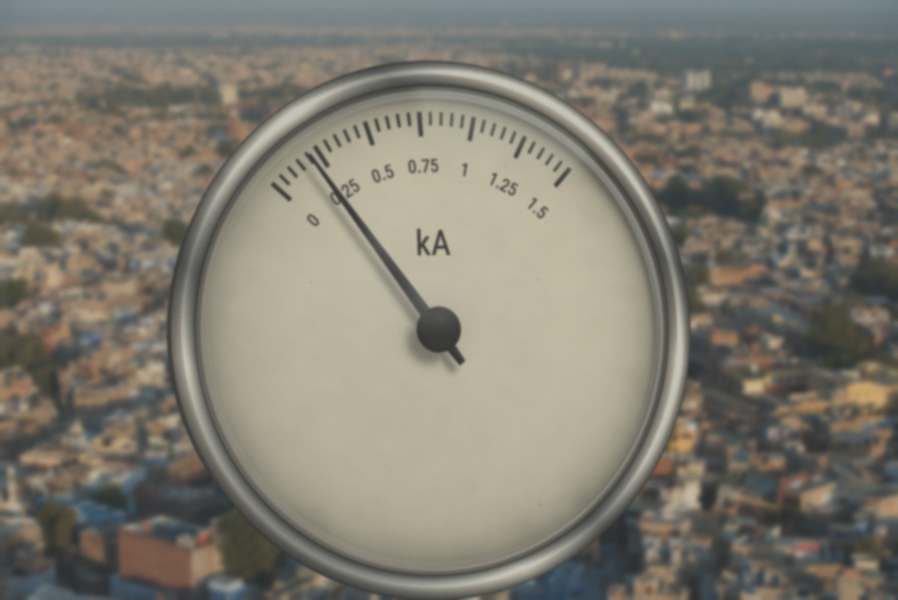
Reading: {"value": 0.2, "unit": "kA"}
